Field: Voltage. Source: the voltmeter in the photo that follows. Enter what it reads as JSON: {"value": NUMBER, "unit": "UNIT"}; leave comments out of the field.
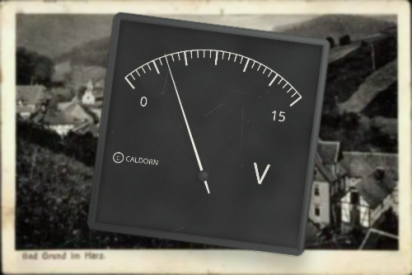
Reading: {"value": 3.5, "unit": "V"}
